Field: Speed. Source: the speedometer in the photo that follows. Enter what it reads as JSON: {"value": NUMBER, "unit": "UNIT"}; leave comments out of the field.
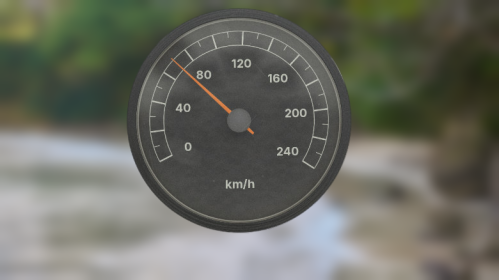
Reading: {"value": 70, "unit": "km/h"}
